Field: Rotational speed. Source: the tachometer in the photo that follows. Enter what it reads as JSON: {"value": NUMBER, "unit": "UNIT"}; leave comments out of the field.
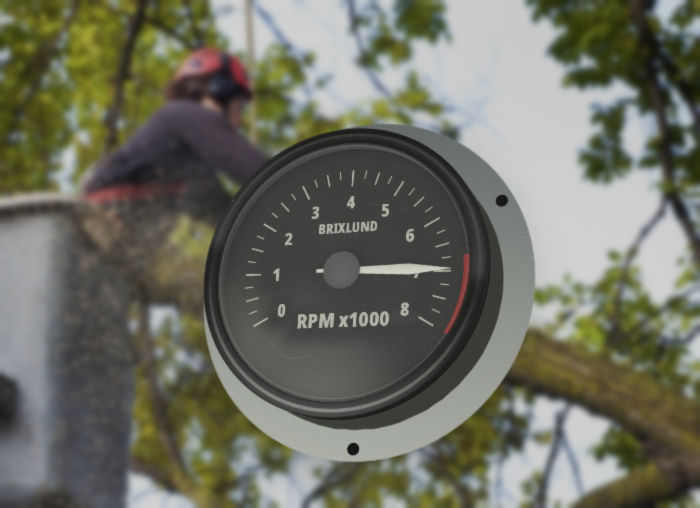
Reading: {"value": 7000, "unit": "rpm"}
